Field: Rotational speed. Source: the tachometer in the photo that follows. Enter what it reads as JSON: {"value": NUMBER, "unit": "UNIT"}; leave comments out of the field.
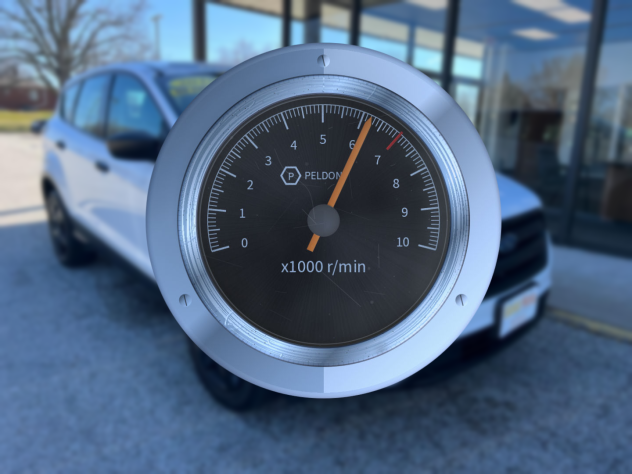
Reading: {"value": 6200, "unit": "rpm"}
